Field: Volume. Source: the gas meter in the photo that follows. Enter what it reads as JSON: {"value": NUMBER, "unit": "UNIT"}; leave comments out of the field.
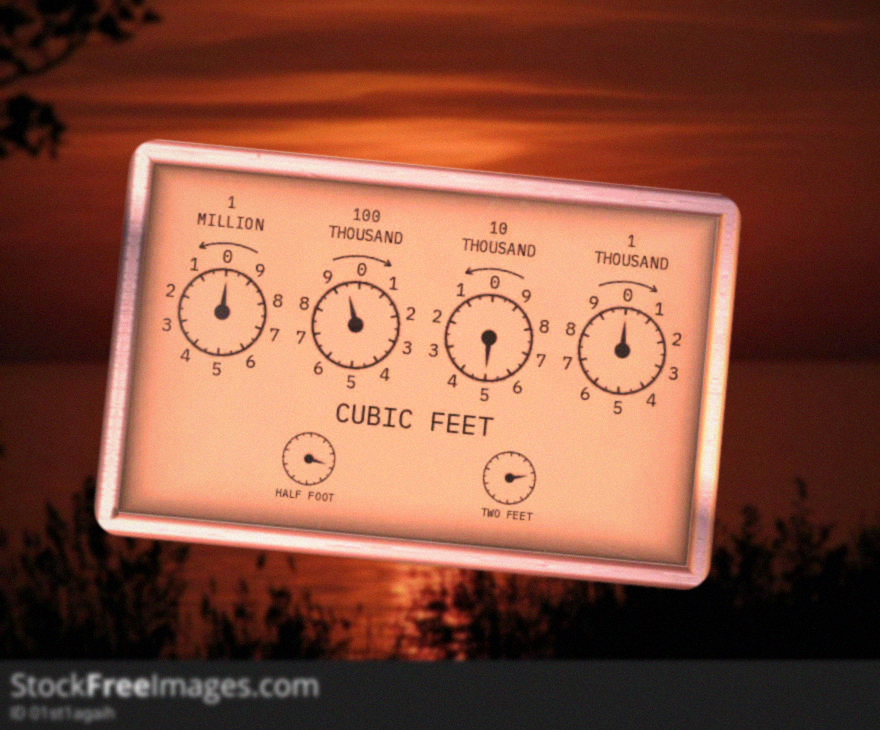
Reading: {"value": 995000, "unit": "ft³"}
